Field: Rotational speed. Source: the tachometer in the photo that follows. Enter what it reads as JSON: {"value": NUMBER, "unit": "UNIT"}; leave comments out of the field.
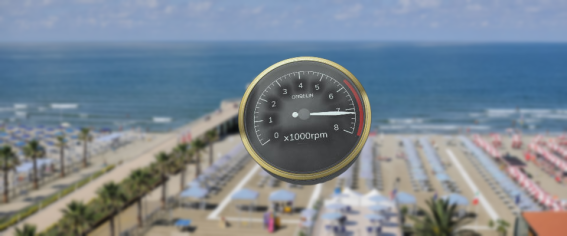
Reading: {"value": 7200, "unit": "rpm"}
